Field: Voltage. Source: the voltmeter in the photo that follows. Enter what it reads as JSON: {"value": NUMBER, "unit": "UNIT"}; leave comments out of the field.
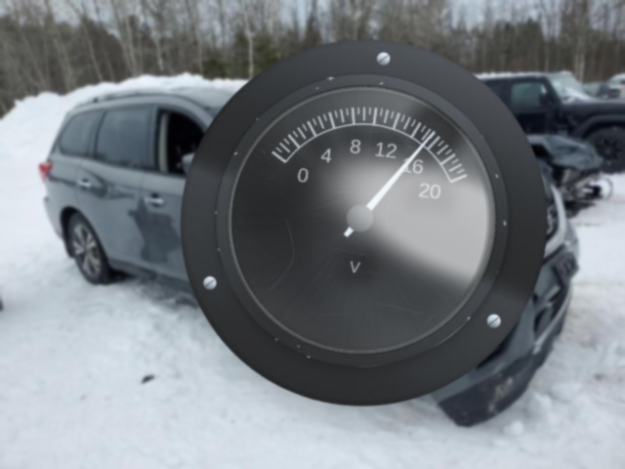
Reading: {"value": 15.5, "unit": "V"}
